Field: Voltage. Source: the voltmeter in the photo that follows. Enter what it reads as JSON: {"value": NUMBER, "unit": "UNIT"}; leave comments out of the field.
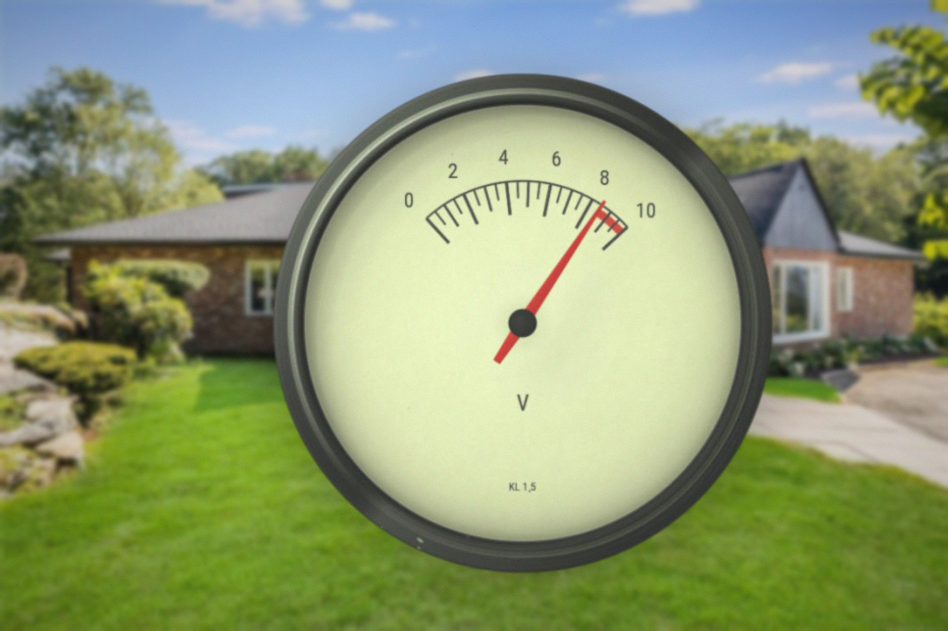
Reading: {"value": 8.5, "unit": "V"}
